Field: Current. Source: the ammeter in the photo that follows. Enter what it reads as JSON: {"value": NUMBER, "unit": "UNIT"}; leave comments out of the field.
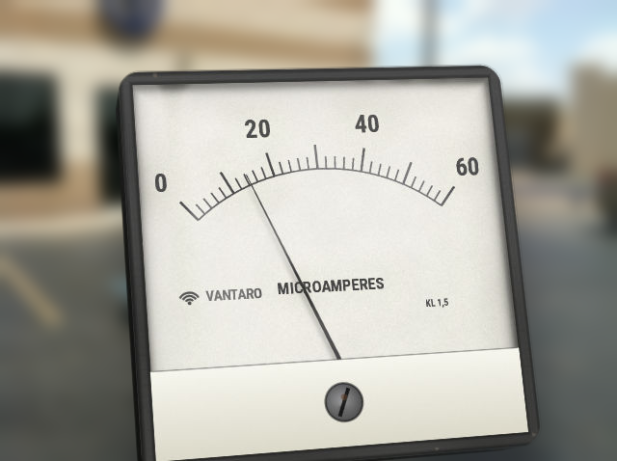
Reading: {"value": 14, "unit": "µA"}
